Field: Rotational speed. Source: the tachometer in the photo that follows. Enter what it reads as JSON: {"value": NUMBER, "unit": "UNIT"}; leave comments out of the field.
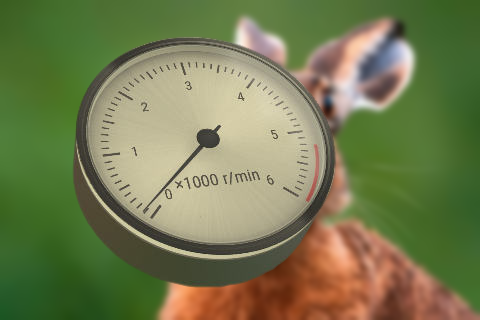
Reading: {"value": 100, "unit": "rpm"}
